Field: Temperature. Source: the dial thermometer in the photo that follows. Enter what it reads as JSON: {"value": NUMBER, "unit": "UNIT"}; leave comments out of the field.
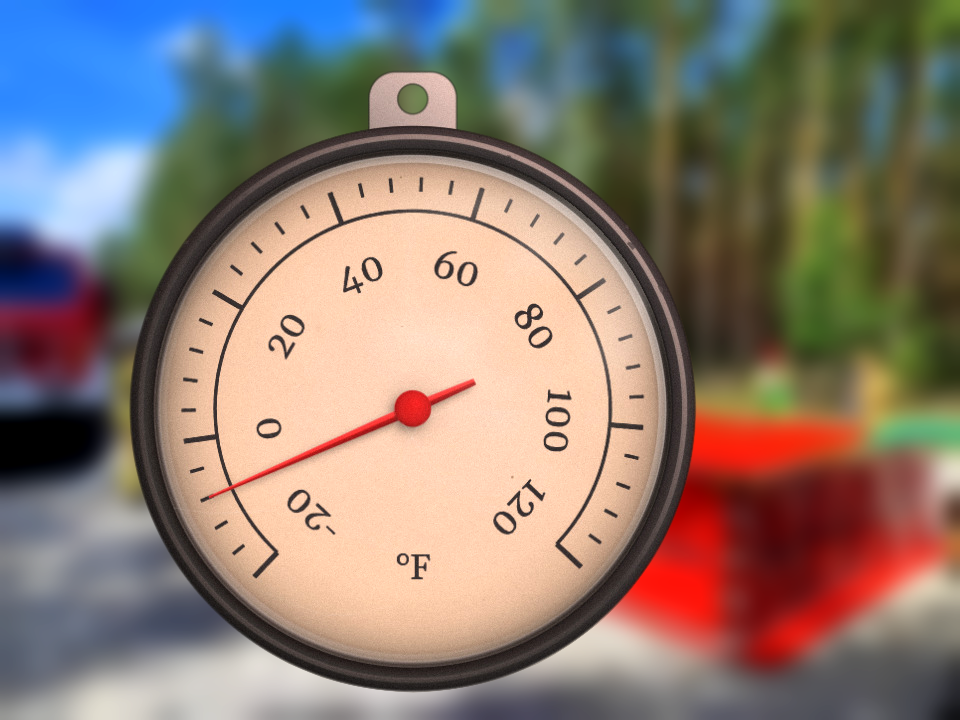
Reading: {"value": -8, "unit": "°F"}
